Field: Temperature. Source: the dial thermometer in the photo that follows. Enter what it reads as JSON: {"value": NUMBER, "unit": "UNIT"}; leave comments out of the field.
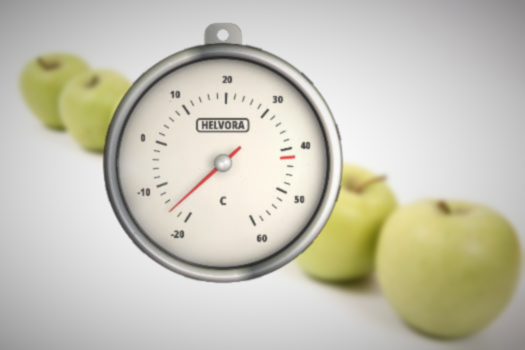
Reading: {"value": -16, "unit": "°C"}
